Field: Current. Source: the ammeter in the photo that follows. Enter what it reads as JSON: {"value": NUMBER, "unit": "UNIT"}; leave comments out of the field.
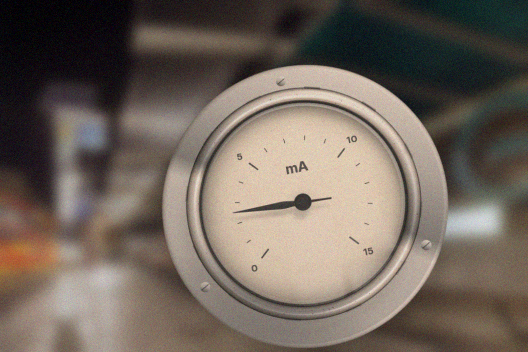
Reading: {"value": 2.5, "unit": "mA"}
